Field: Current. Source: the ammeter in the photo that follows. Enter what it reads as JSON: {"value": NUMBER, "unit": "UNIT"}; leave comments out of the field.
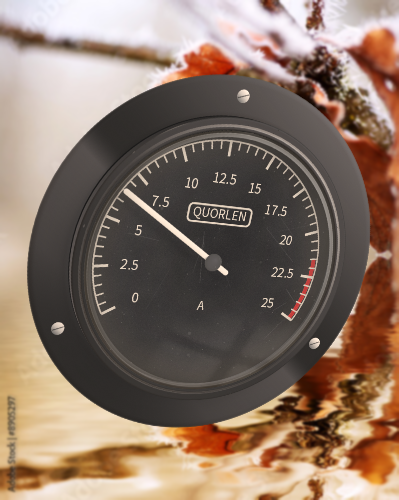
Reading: {"value": 6.5, "unit": "A"}
